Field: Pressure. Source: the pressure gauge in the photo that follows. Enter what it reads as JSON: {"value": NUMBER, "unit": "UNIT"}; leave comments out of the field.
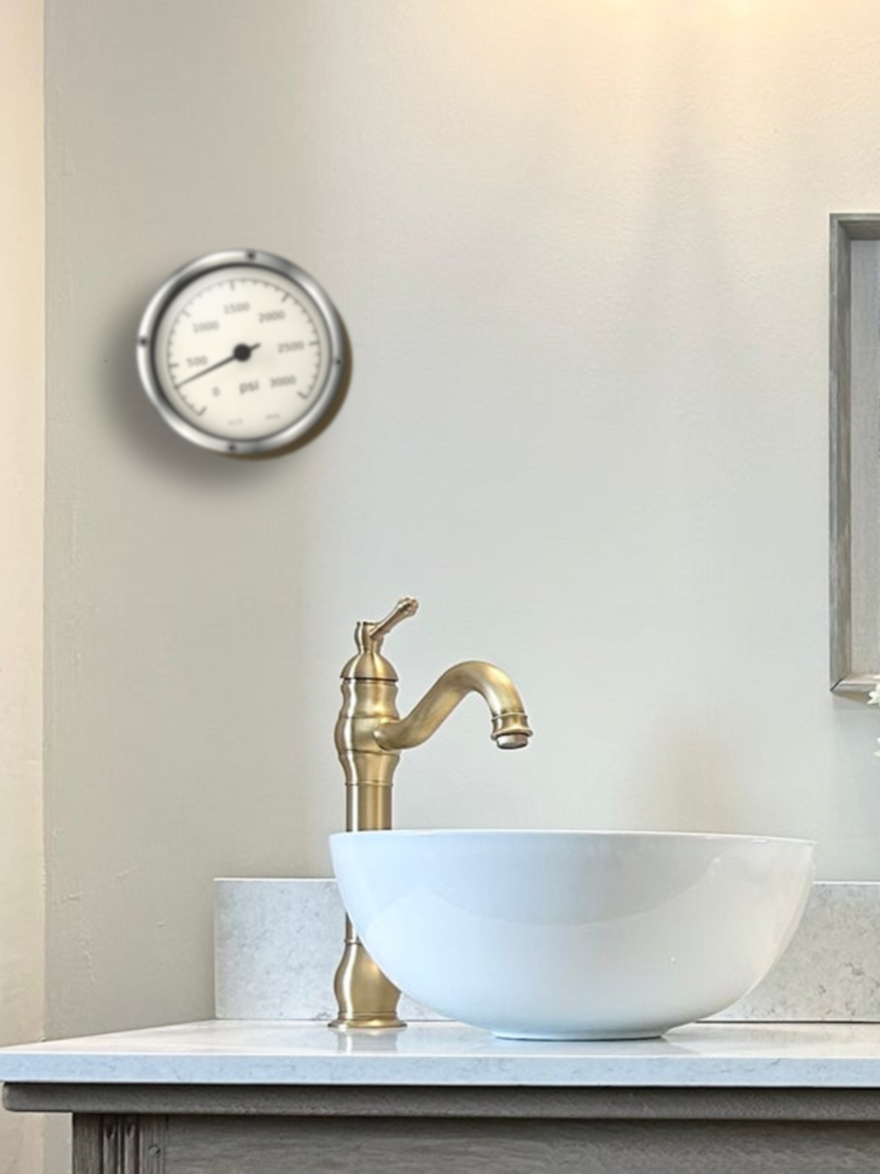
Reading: {"value": 300, "unit": "psi"}
